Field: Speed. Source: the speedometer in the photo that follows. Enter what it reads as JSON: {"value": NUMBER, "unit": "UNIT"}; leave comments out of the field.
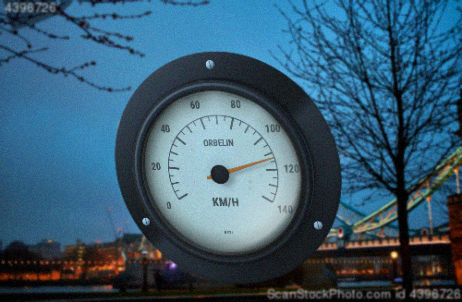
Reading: {"value": 112.5, "unit": "km/h"}
